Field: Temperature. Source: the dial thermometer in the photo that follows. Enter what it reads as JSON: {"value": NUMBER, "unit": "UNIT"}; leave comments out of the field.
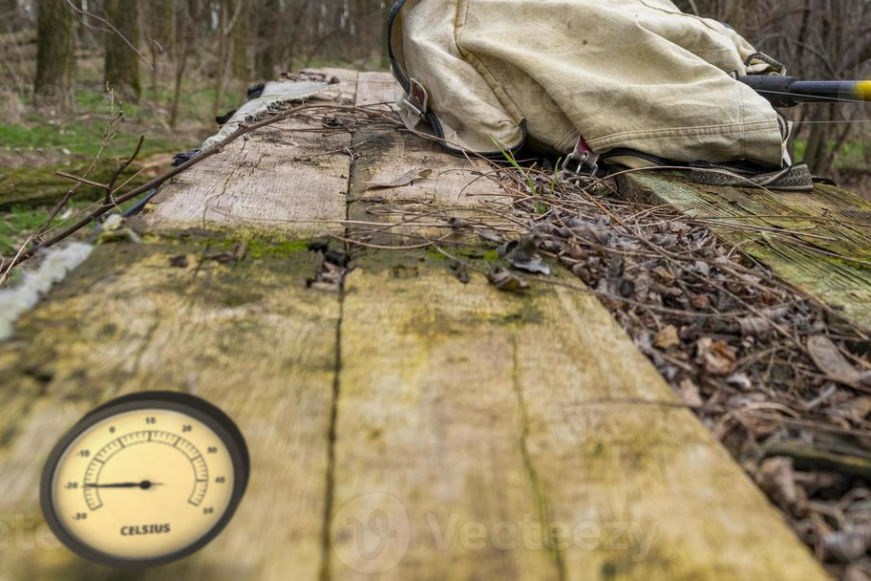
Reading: {"value": -20, "unit": "°C"}
